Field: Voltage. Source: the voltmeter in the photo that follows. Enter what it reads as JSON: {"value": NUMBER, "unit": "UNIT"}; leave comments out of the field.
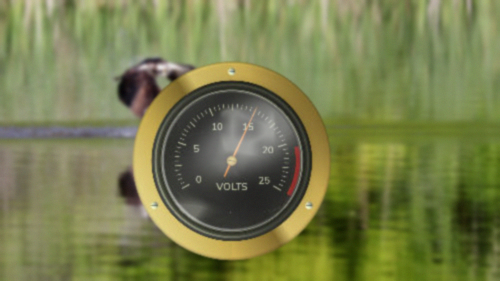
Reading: {"value": 15, "unit": "V"}
